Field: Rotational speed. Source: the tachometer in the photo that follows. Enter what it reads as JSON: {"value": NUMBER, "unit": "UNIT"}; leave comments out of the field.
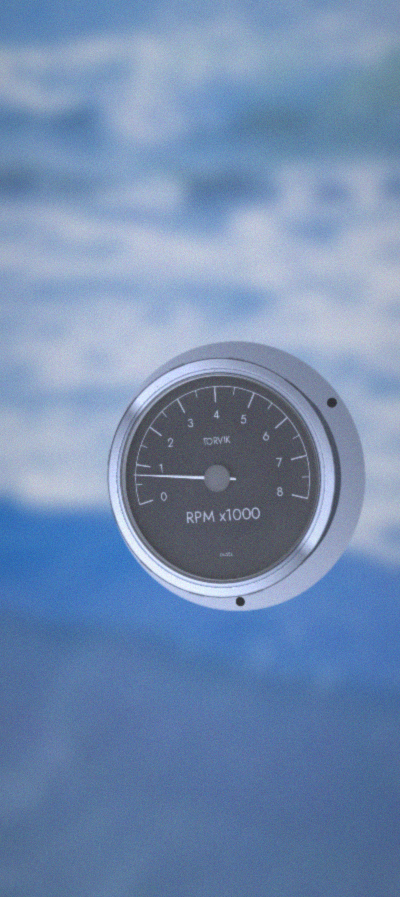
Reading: {"value": 750, "unit": "rpm"}
